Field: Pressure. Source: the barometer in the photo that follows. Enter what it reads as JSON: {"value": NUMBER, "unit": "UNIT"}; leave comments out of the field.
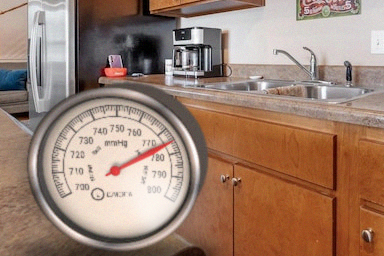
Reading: {"value": 775, "unit": "mmHg"}
